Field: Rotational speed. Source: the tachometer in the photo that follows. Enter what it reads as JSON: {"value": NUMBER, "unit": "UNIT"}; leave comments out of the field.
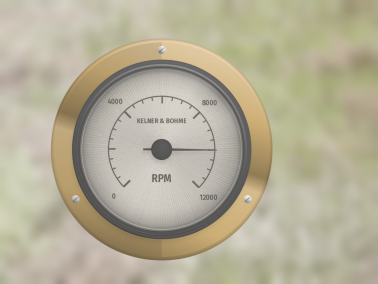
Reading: {"value": 10000, "unit": "rpm"}
